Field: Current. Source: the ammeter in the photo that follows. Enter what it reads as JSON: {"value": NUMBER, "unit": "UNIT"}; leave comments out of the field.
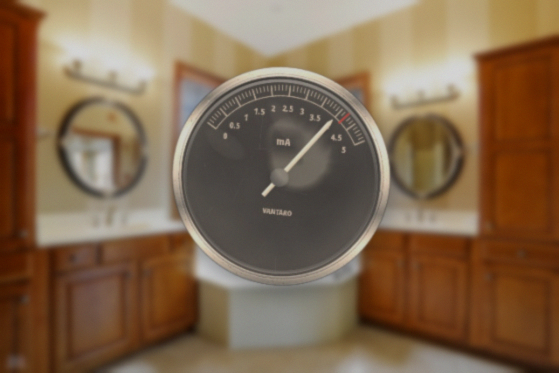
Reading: {"value": 4, "unit": "mA"}
